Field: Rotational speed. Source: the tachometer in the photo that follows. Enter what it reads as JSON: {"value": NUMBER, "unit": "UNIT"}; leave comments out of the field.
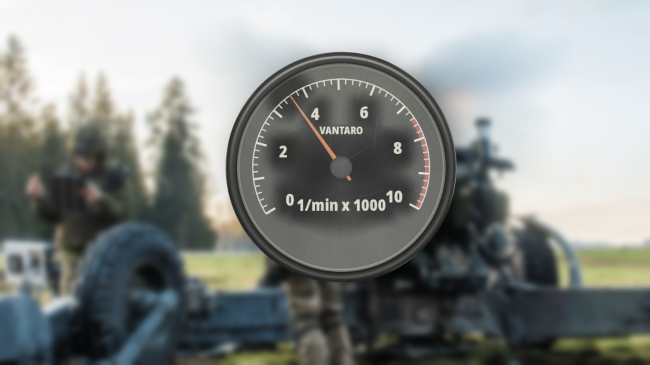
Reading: {"value": 3600, "unit": "rpm"}
